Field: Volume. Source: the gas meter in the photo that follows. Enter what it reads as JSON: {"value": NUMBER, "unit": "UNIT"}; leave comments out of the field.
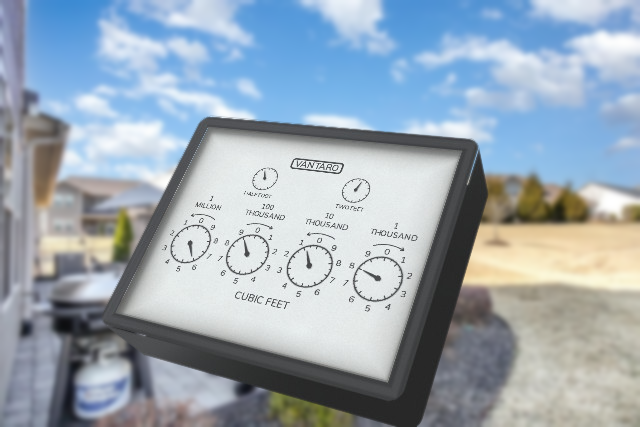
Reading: {"value": 590800, "unit": "ft³"}
